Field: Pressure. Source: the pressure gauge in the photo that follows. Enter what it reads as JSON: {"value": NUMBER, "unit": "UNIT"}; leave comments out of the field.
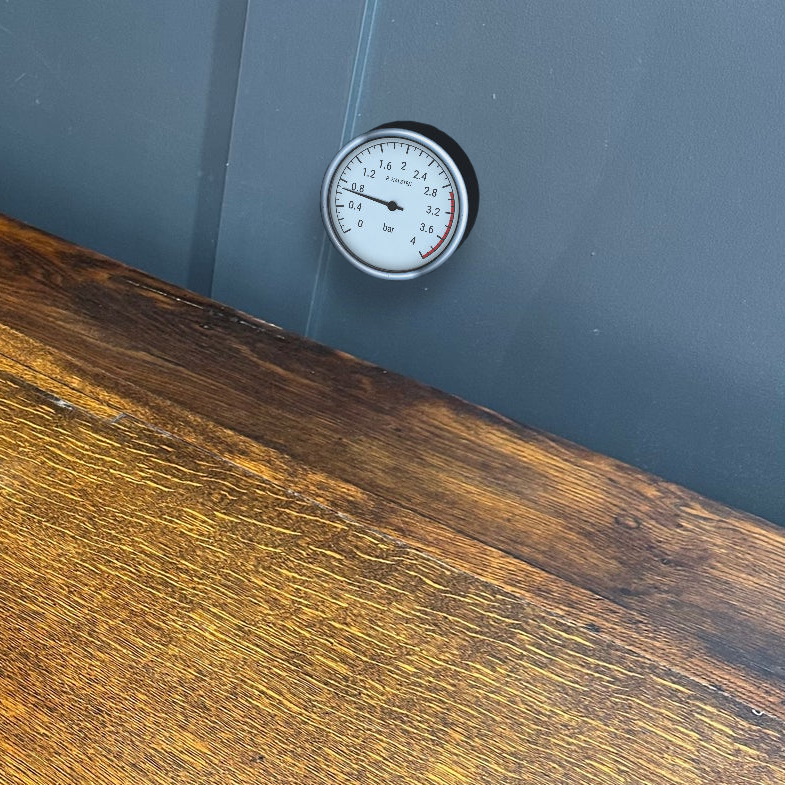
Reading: {"value": 0.7, "unit": "bar"}
